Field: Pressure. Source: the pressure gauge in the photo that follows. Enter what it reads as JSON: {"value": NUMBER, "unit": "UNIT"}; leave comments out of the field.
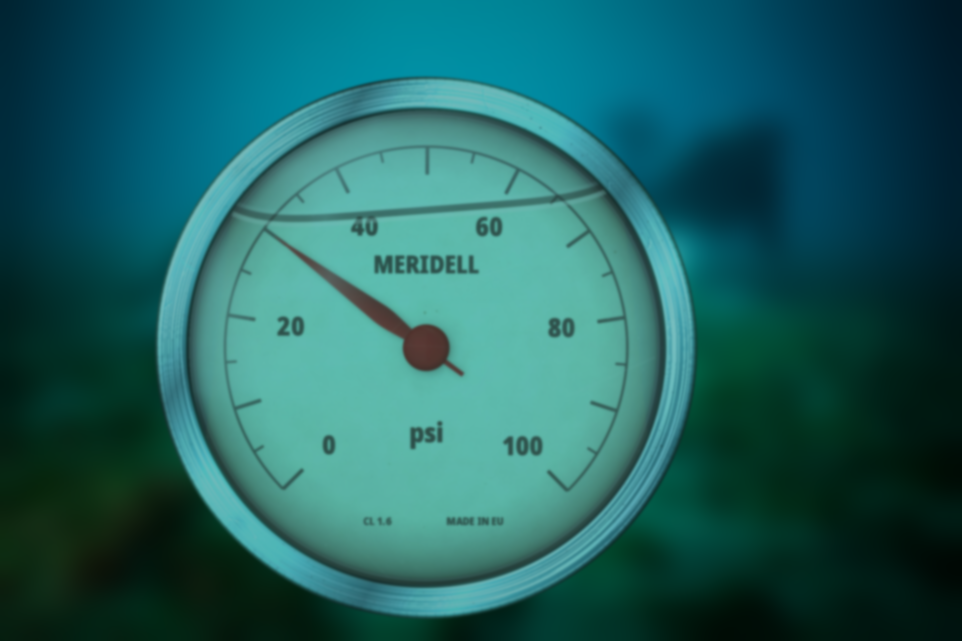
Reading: {"value": 30, "unit": "psi"}
